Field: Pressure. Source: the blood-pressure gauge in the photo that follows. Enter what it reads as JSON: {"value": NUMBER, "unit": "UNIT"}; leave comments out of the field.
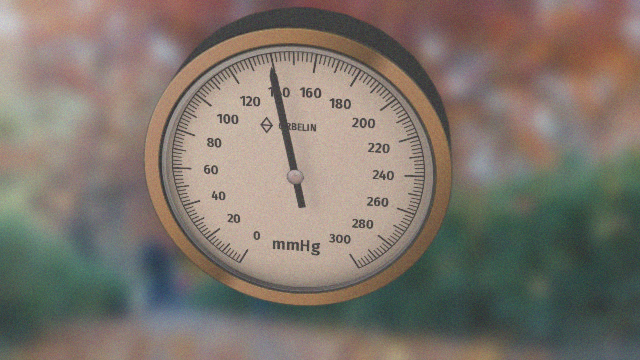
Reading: {"value": 140, "unit": "mmHg"}
